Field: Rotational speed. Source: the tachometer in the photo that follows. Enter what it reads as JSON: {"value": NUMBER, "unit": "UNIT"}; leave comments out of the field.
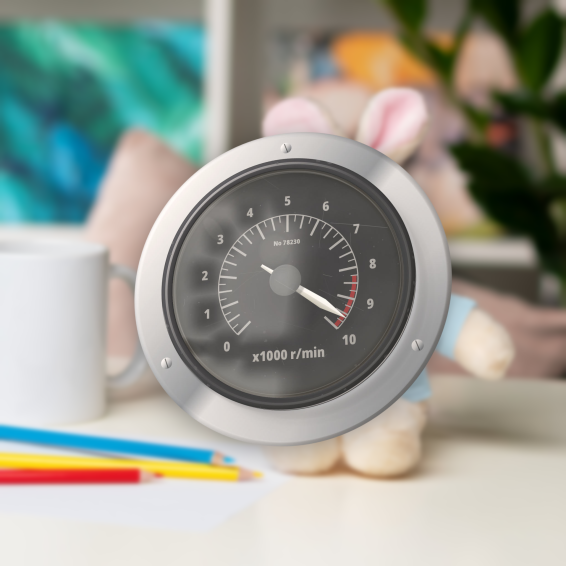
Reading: {"value": 9625, "unit": "rpm"}
